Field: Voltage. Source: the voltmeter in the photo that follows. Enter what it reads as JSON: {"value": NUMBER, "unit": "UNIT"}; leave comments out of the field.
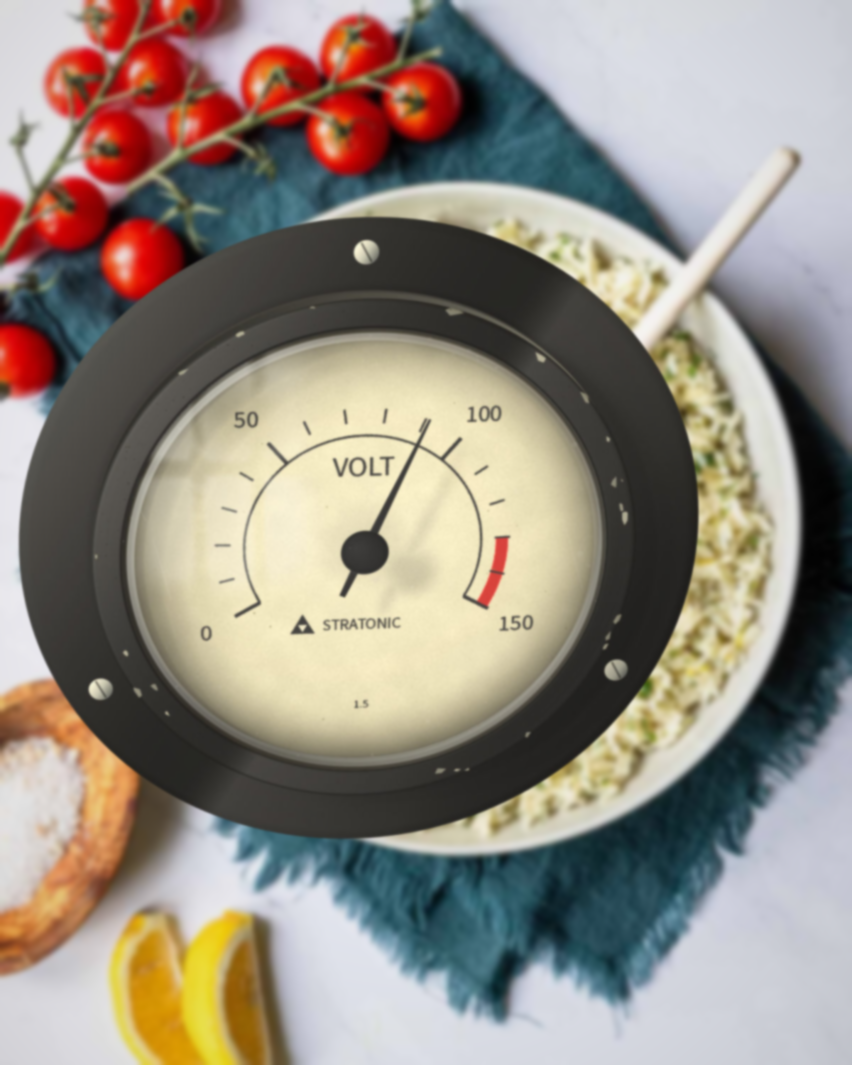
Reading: {"value": 90, "unit": "V"}
